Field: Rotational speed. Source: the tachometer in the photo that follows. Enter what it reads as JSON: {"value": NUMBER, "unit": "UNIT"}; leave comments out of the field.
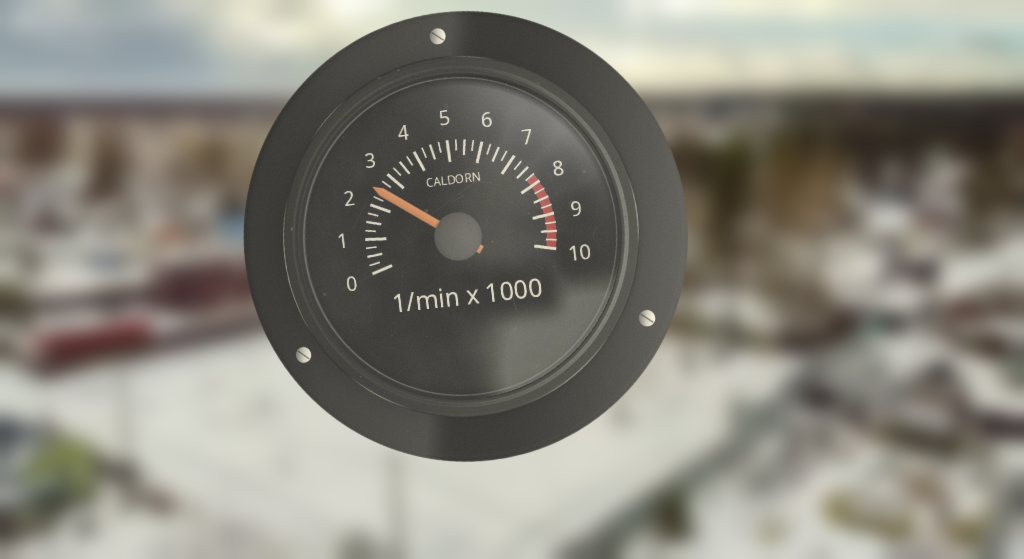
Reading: {"value": 2500, "unit": "rpm"}
